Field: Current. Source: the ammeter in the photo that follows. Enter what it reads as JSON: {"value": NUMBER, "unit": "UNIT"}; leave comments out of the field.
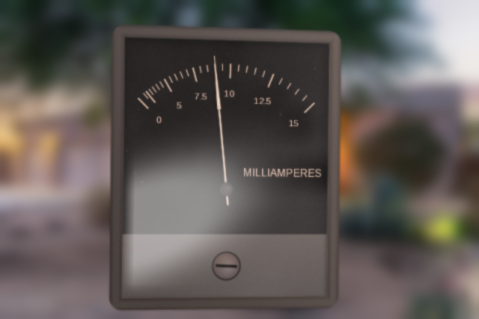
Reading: {"value": 9, "unit": "mA"}
